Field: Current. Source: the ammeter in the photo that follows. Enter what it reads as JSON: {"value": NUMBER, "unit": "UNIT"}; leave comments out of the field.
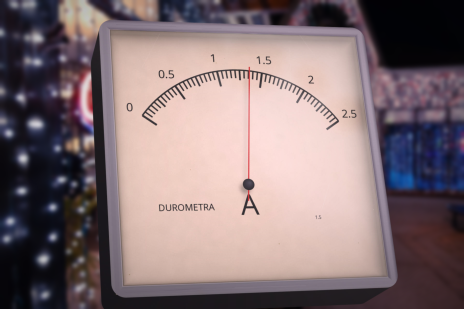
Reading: {"value": 1.35, "unit": "A"}
